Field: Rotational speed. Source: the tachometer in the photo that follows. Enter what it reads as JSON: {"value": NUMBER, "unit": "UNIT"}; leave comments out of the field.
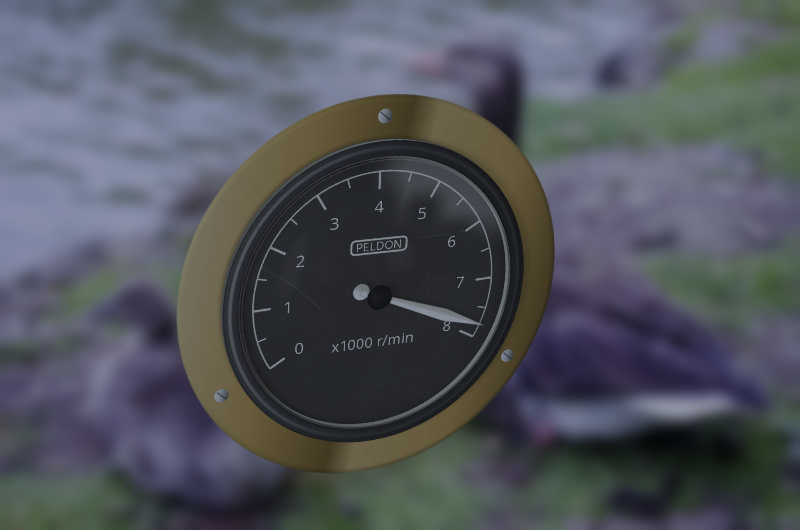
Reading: {"value": 7750, "unit": "rpm"}
